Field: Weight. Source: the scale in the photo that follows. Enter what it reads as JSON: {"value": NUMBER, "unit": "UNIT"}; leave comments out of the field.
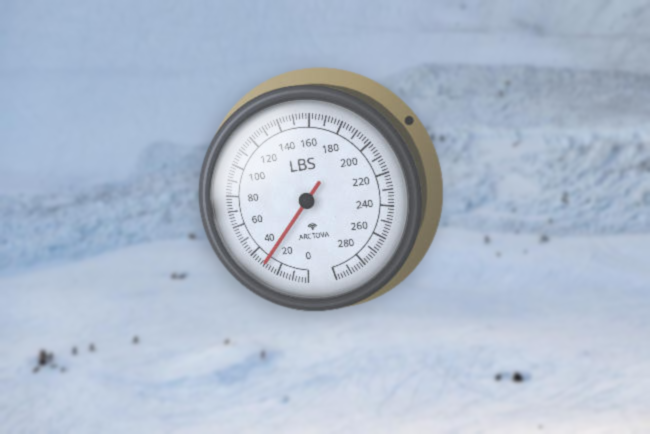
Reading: {"value": 30, "unit": "lb"}
